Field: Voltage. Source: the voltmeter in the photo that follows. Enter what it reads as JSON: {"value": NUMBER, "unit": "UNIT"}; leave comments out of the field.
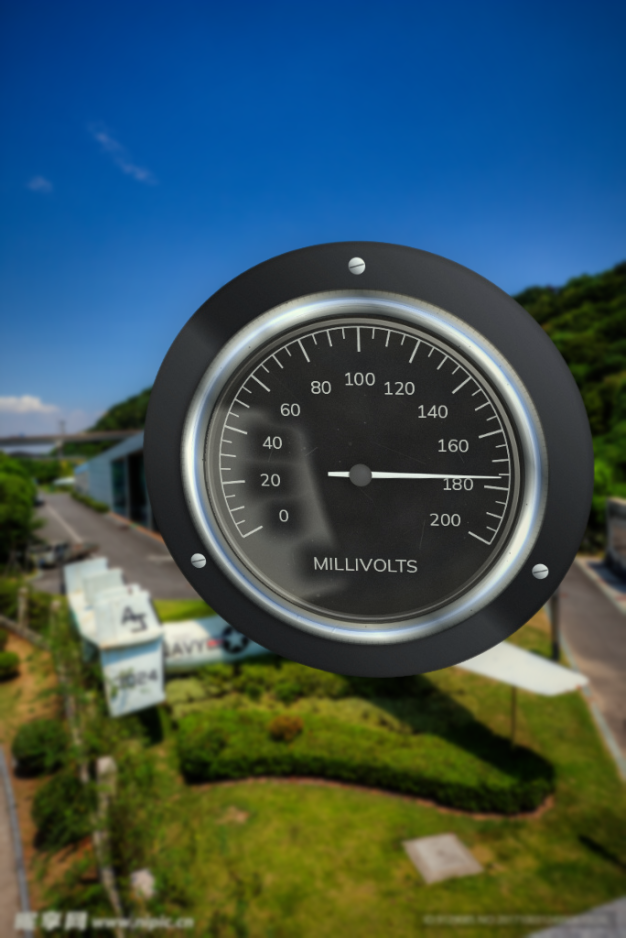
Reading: {"value": 175, "unit": "mV"}
